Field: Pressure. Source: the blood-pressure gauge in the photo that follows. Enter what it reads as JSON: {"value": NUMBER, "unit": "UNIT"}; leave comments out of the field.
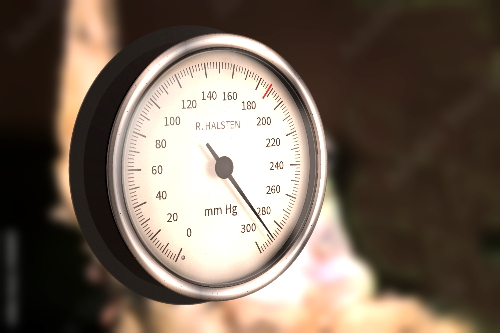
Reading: {"value": 290, "unit": "mmHg"}
